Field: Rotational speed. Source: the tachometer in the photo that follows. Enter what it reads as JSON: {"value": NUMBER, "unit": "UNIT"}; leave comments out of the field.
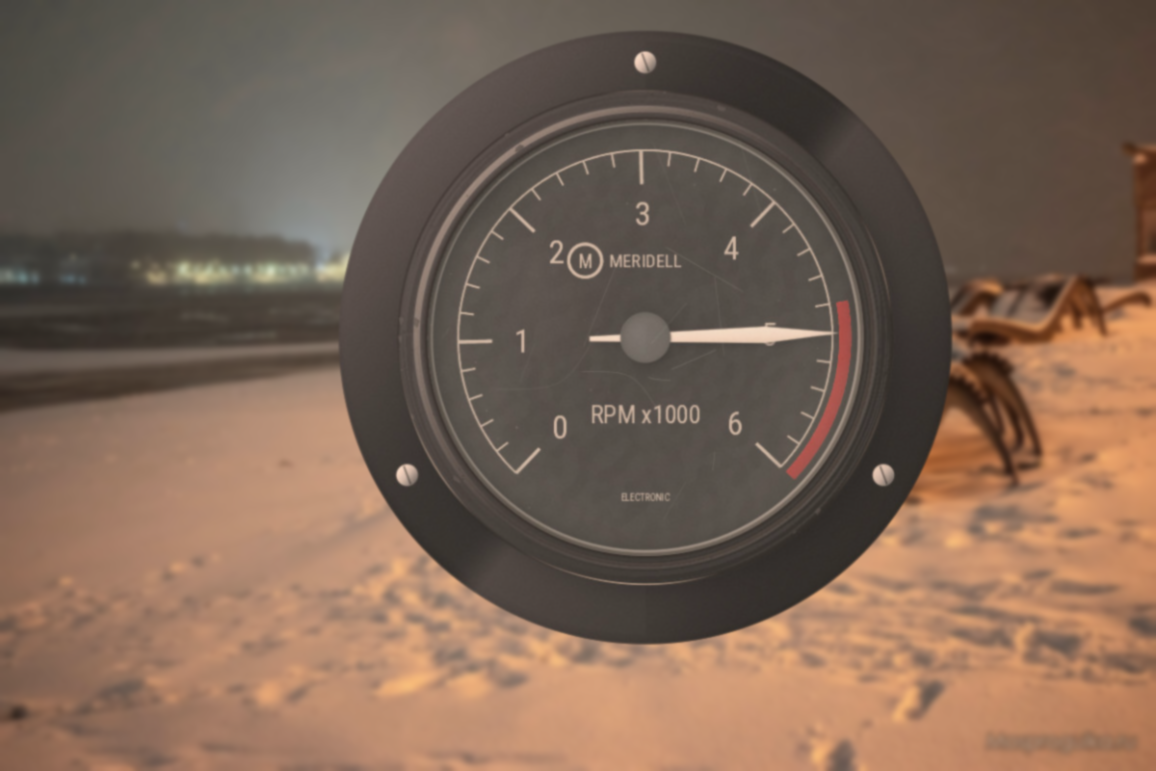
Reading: {"value": 5000, "unit": "rpm"}
